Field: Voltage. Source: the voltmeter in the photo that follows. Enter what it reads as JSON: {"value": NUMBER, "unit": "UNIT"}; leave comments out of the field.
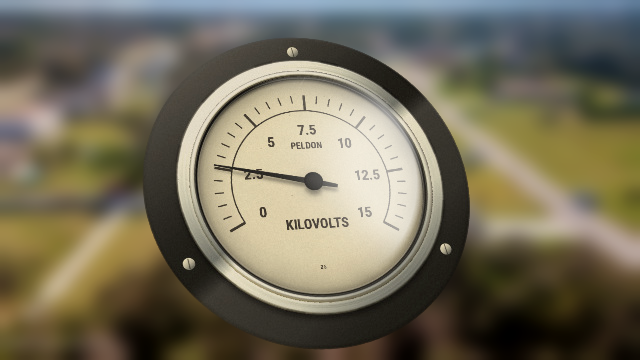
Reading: {"value": 2.5, "unit": "kV"}
